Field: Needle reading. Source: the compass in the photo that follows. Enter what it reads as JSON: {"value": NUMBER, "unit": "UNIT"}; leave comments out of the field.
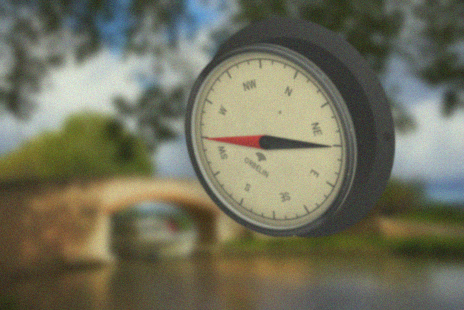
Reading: {"value": 240, "unit": "°"}
